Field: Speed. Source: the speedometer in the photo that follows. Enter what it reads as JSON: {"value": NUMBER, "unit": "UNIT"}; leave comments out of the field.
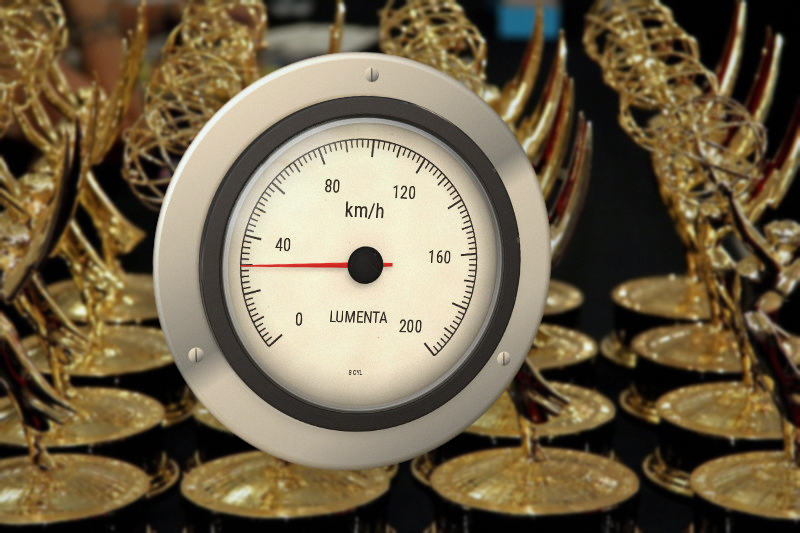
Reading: {"value": 30, "unit": "km/h"}
